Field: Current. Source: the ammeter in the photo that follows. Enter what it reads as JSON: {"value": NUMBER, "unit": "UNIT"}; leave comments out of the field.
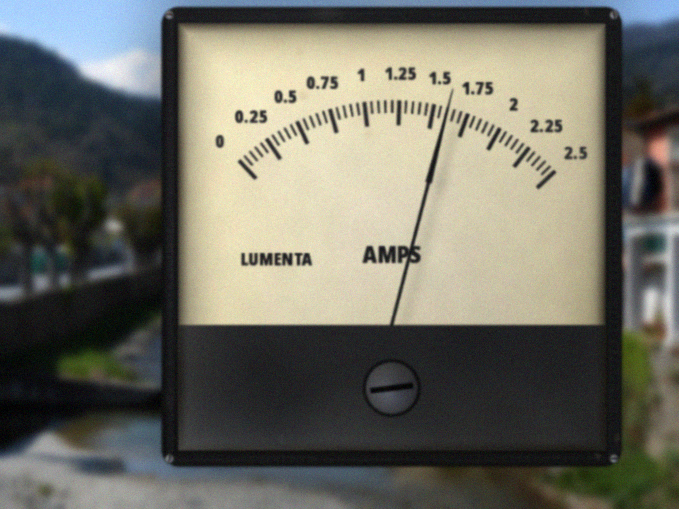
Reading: {"value": 1.6, "unit": "A"}
